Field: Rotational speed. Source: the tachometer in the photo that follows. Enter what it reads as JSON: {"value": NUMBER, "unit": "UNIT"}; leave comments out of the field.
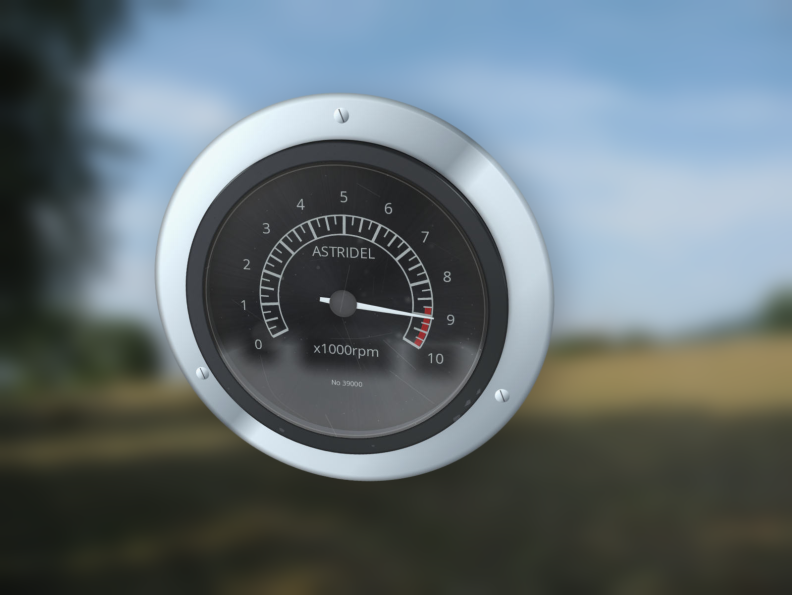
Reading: {"value": 9000, "unit": "rpm"}
